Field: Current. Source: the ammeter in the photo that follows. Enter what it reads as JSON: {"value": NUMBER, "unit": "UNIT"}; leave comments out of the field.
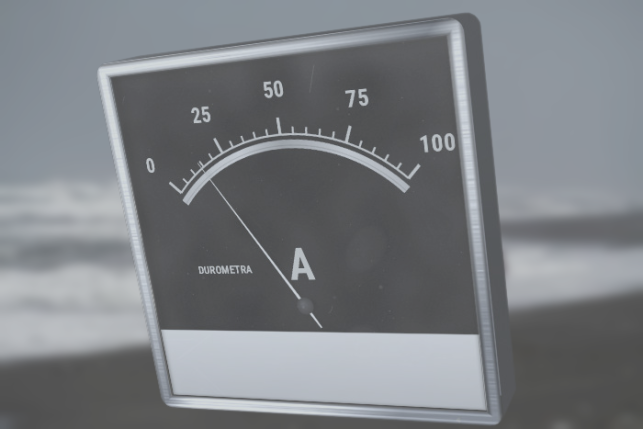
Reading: {"value": 15, "unit": "A"}
